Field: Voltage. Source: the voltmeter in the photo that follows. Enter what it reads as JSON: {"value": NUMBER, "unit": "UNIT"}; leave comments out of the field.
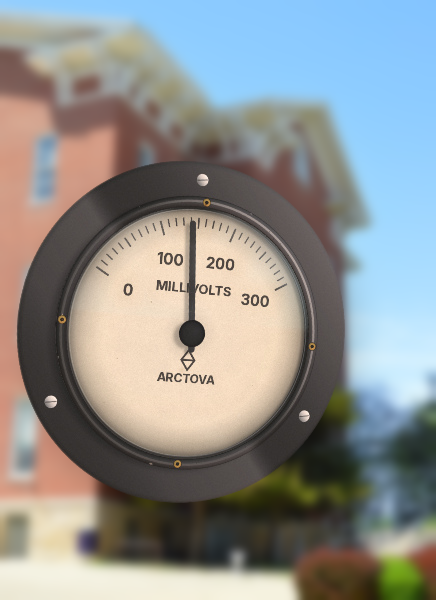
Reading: {"value": 140, "unit": "mV"}
